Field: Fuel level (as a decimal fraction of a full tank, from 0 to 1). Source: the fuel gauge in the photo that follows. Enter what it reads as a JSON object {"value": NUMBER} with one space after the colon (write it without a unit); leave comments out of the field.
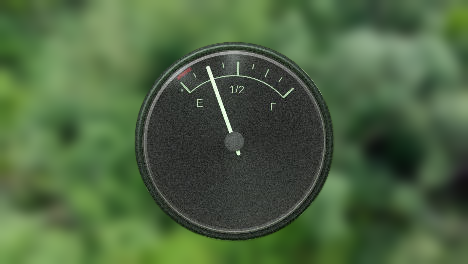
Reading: {"value": 0.25}
